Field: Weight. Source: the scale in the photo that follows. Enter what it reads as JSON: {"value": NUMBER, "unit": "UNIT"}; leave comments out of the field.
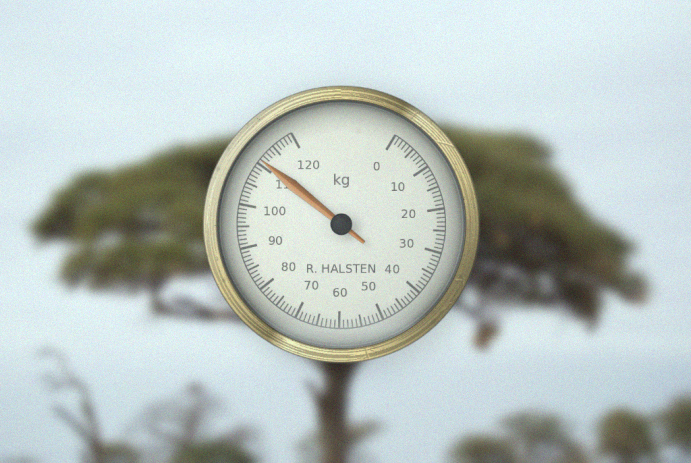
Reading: {"value": 111, "unit": "kg"}
